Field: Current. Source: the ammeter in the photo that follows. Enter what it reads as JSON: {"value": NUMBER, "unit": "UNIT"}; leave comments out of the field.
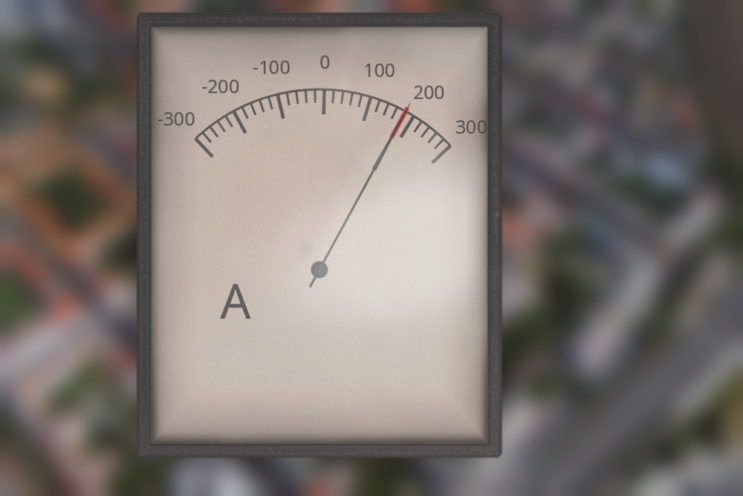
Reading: {"value": 180, "unit": "A"}
